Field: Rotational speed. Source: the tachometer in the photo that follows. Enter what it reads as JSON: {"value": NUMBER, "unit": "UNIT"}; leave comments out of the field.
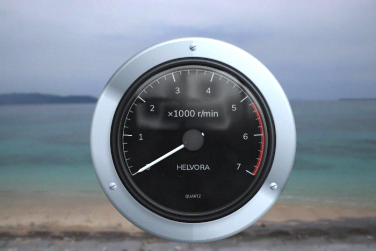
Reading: {"value": 0, "unit": "rpm"}
